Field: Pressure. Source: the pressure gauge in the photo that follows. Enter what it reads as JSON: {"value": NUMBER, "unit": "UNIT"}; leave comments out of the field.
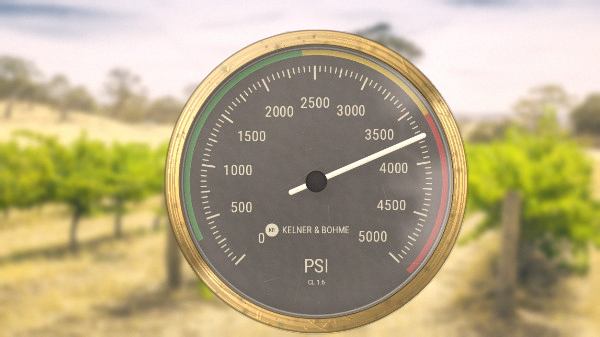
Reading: {"value": 3750, "unit": "psi"}
